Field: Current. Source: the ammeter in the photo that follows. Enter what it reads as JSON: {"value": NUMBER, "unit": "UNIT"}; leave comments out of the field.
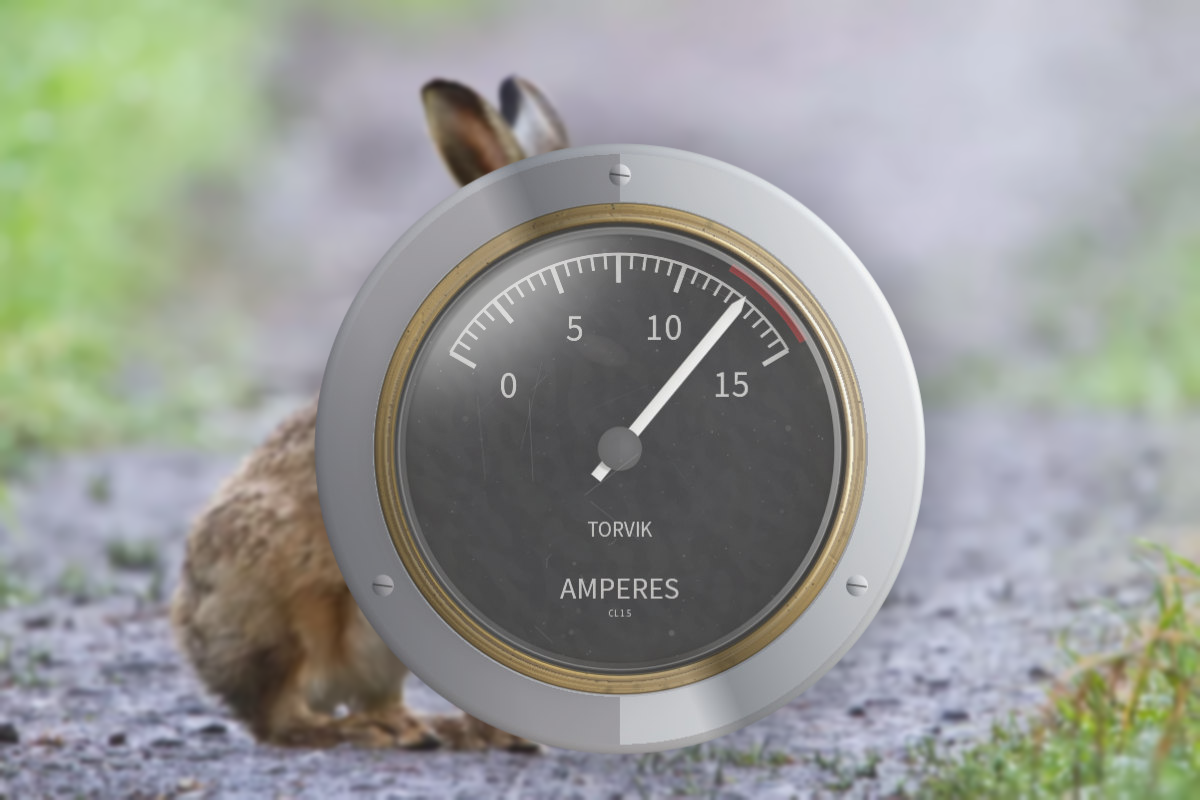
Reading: {"value": 12.5, "unit": "A"}
